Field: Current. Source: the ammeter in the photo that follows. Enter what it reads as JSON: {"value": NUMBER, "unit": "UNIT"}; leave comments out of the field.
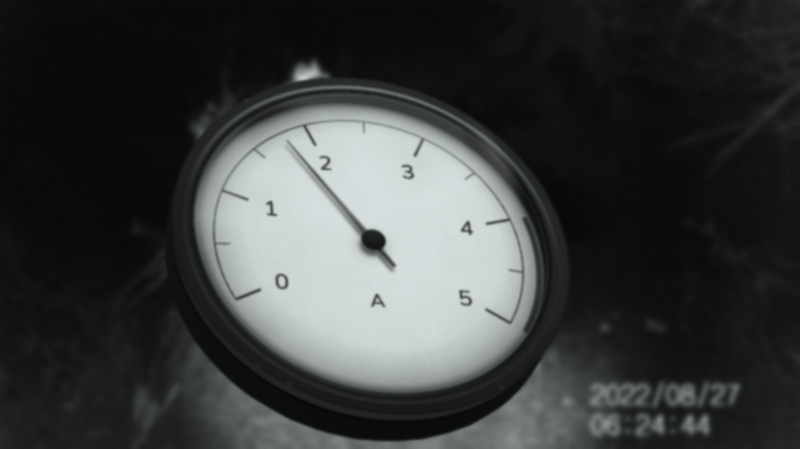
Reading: {"value": 1.75, "unit": "A"}
